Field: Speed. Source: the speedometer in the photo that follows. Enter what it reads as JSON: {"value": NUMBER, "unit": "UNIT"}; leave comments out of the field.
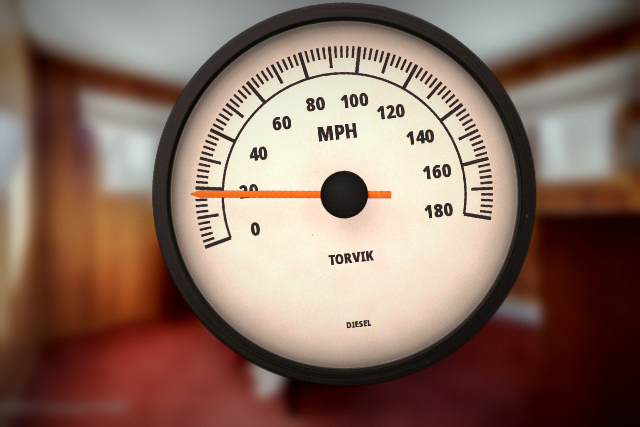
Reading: {"value": 18, "unit": "mph"}
